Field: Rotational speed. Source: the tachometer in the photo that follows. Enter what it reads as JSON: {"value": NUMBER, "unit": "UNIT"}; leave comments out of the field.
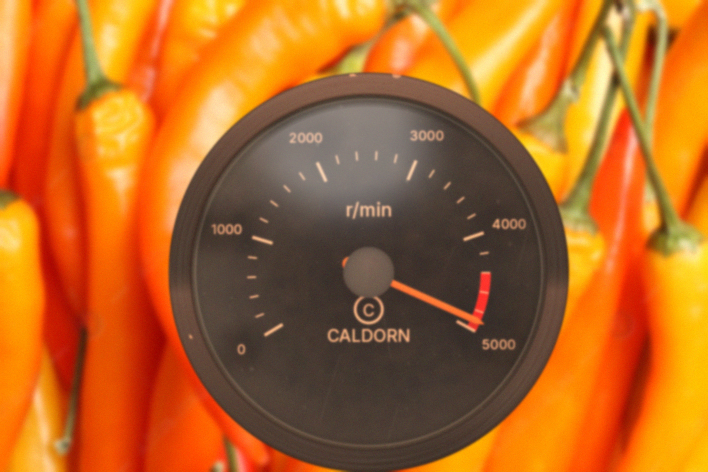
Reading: {"value": 4900, "unit": "rpm"}
